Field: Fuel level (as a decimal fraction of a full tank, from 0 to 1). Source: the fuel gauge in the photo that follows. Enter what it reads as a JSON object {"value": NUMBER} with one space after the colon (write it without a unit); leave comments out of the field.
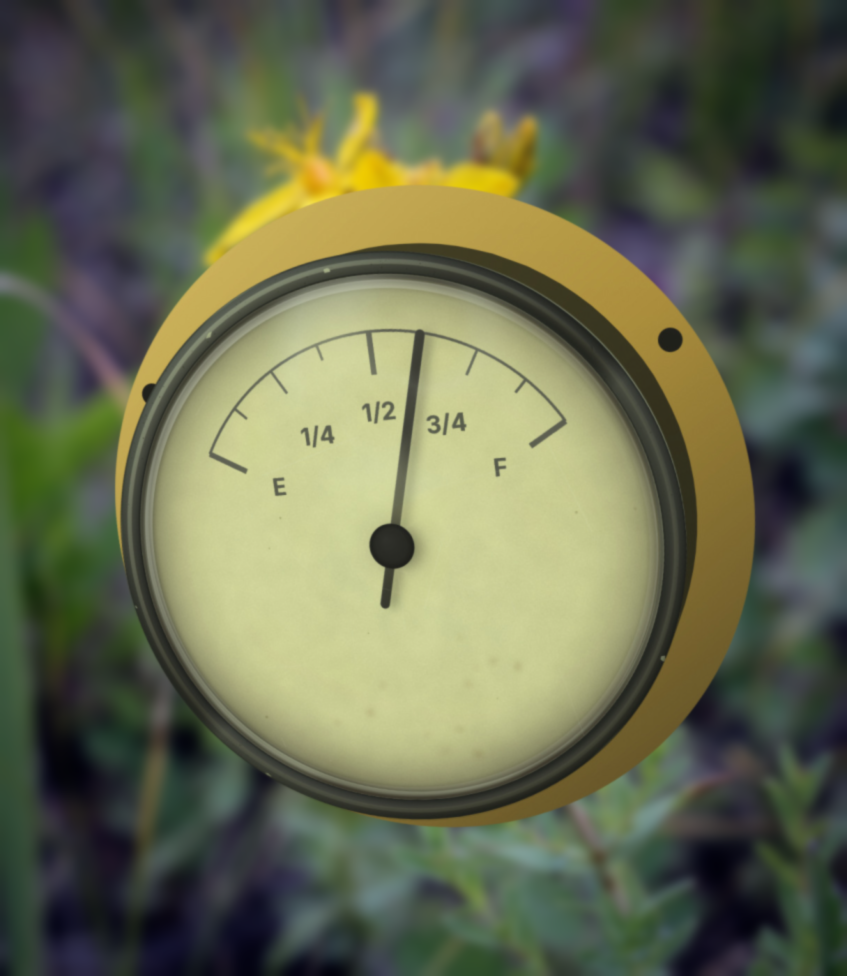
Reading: {"value": 0.625}
